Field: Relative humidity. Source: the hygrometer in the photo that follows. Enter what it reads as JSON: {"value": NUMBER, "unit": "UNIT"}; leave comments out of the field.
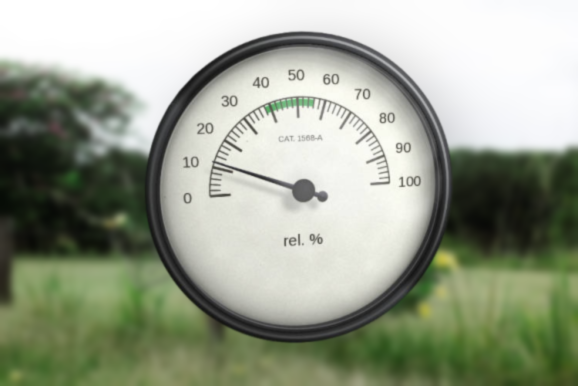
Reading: {"value": 12, "unit": "%"}
